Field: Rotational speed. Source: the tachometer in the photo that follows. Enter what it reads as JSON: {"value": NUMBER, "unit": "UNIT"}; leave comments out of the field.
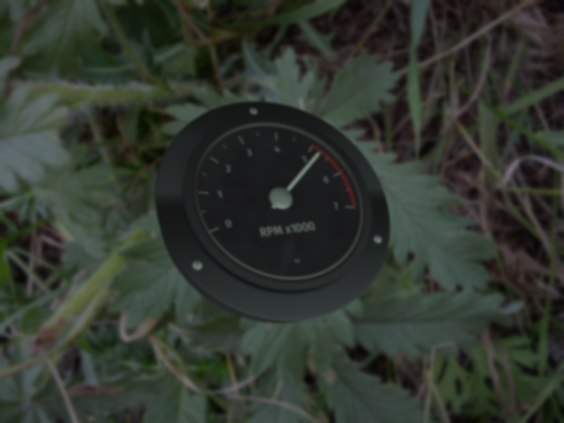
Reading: {"value": 5250, "unit": "rpm"}
